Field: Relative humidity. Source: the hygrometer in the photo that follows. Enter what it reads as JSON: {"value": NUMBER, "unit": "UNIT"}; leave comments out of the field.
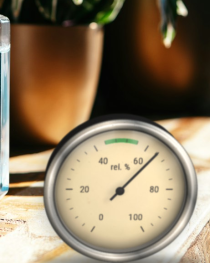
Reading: {"value": 64, "unit": "%"}
